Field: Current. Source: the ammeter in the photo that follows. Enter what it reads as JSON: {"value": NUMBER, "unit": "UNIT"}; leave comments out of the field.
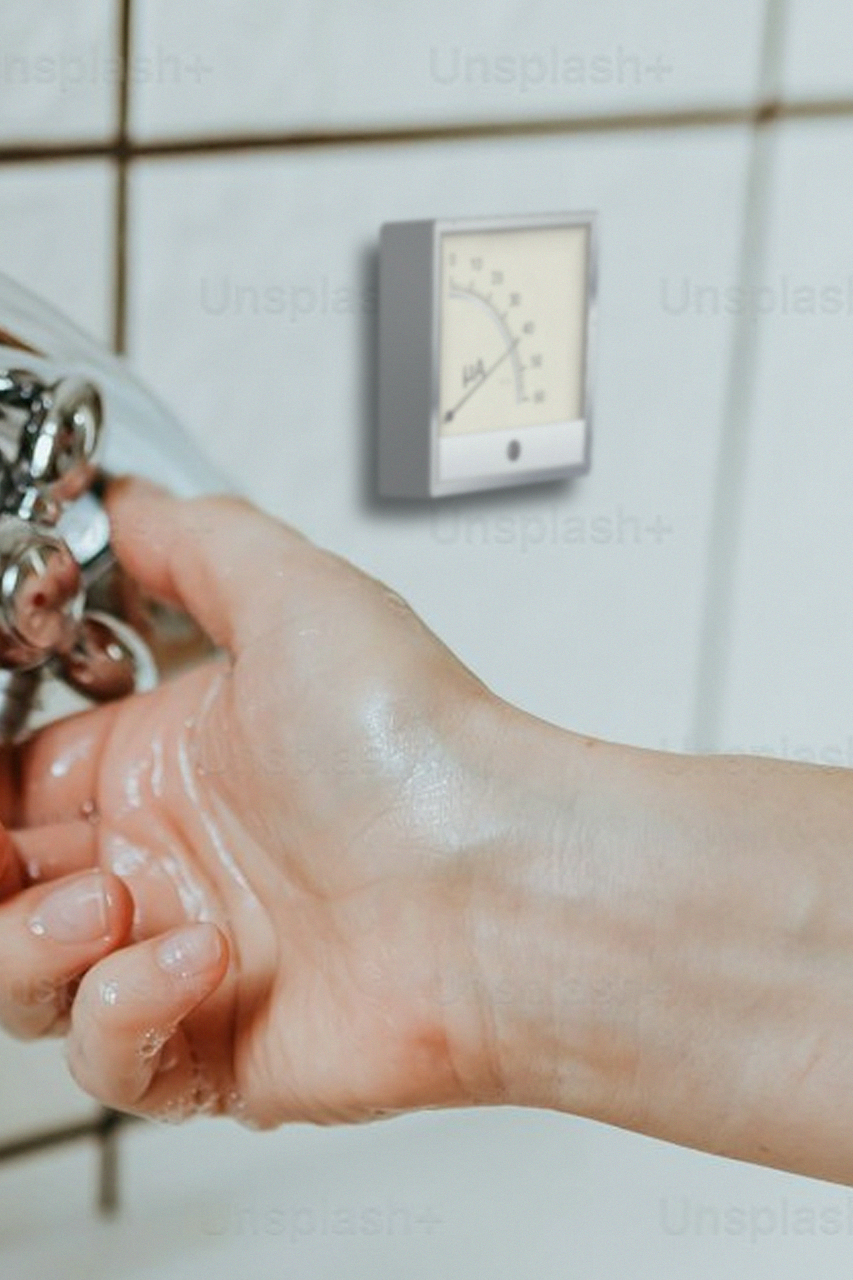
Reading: {"value": 40, "unit": "µA"}
